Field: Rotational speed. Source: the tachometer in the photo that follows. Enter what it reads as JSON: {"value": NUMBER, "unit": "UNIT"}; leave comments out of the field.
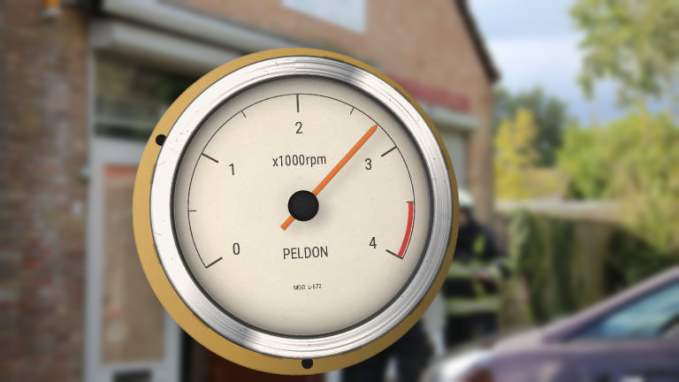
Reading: {"value": 2750, "unit": "rpm"}
